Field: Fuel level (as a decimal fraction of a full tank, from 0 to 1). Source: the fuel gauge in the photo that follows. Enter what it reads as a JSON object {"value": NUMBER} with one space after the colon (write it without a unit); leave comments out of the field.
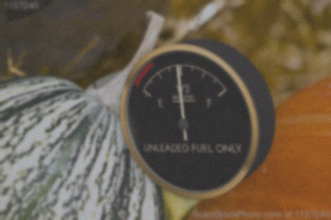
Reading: {"value": 0.5}
